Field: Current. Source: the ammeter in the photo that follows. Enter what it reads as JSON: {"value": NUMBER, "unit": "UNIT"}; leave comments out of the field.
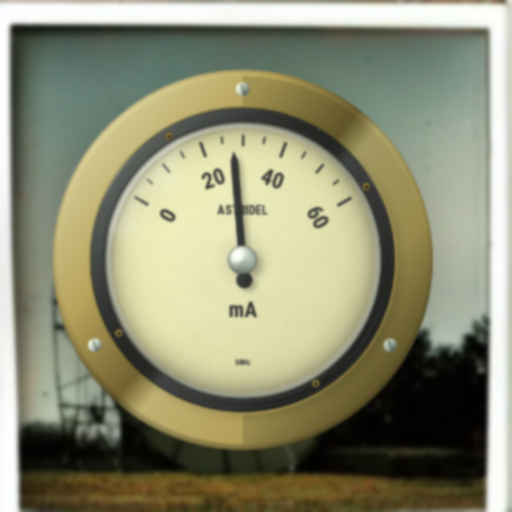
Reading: {"value": 27.5, "unit": "mA"}
